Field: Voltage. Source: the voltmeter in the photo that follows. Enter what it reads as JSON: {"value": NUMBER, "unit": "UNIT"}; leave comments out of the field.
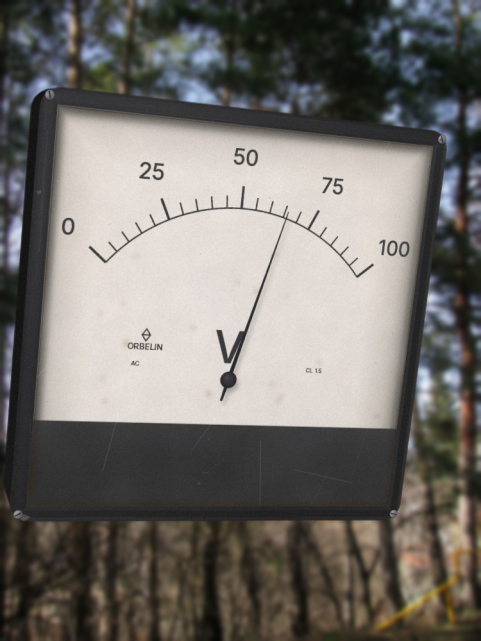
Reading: {"value": 65, "unit": "V"}
